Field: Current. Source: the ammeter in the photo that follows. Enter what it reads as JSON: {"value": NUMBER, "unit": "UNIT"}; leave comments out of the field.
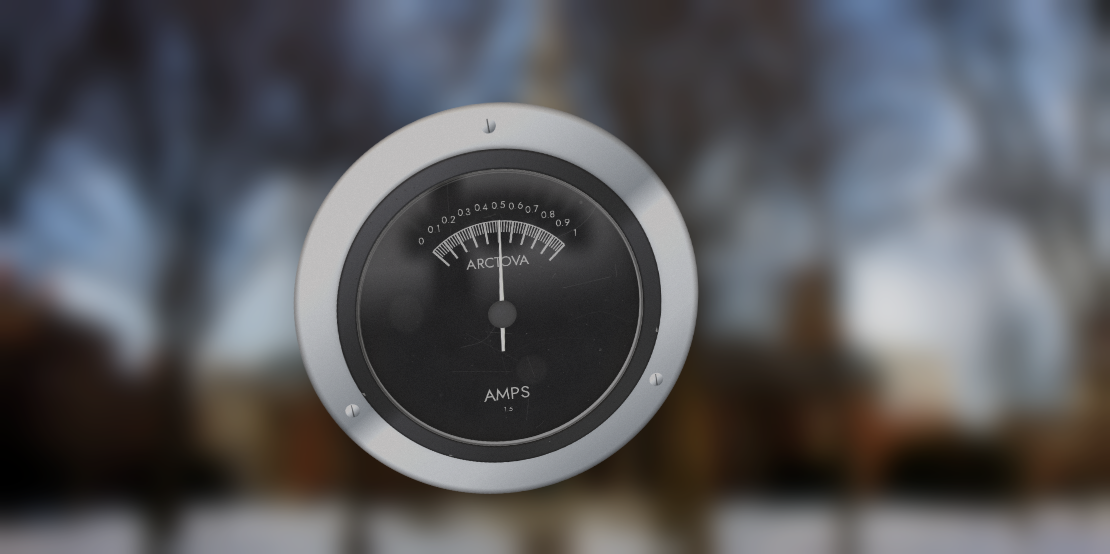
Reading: {"value": 0.5, "unit": "A"}
